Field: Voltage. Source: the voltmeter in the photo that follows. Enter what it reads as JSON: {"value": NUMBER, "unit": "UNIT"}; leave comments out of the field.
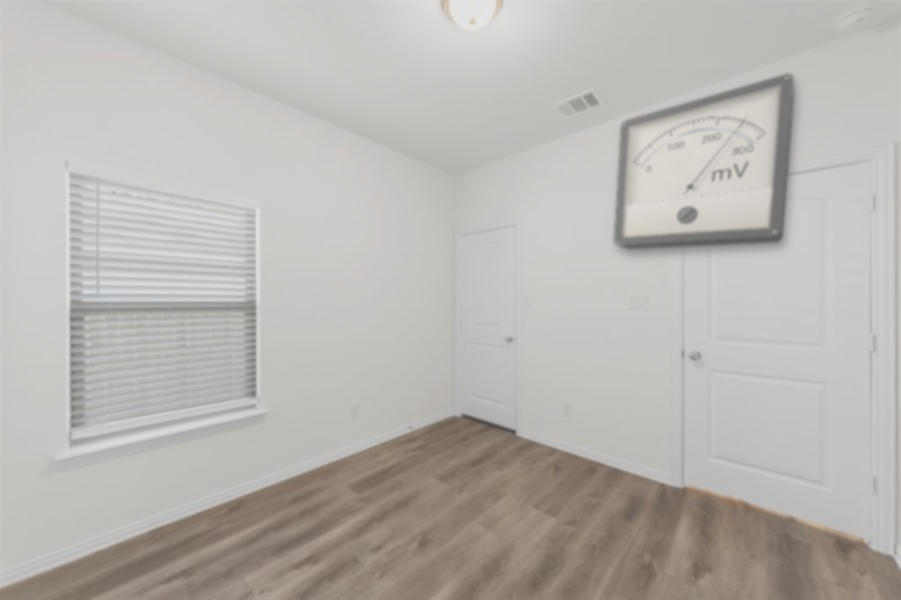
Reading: {"value": 250, "unit": "mV"}
